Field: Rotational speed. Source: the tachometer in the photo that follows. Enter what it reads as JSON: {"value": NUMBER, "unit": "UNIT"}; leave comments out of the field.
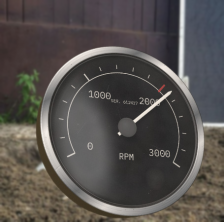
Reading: {"value": 2100, "unit": "rpm"}
